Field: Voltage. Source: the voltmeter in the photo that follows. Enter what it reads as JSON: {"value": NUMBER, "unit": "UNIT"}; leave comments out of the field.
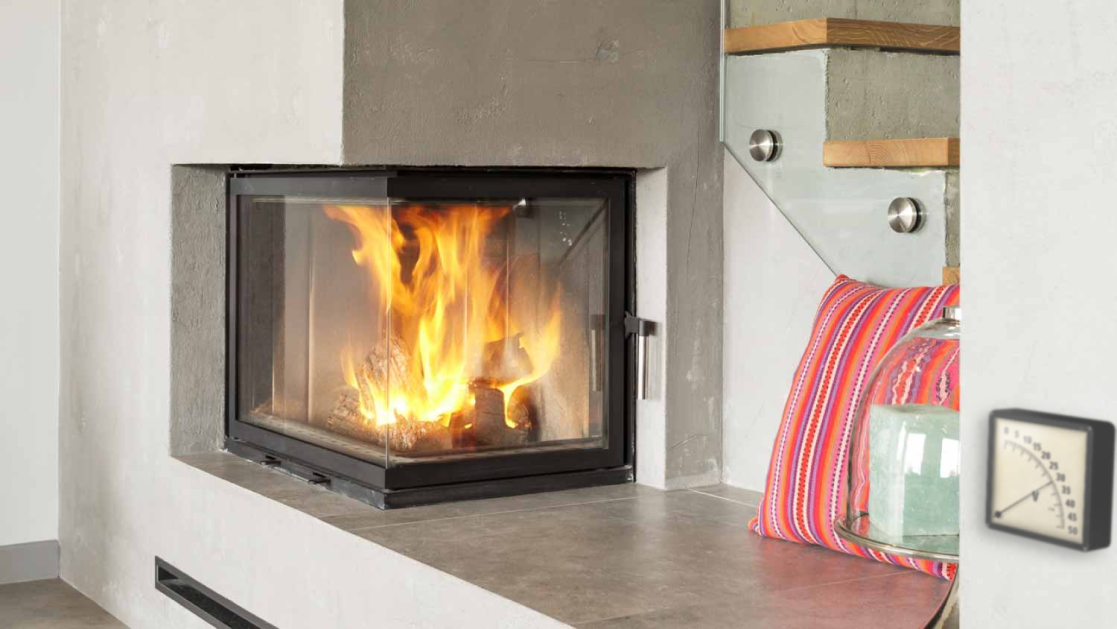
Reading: {"value": 30, "unit": "V"}
